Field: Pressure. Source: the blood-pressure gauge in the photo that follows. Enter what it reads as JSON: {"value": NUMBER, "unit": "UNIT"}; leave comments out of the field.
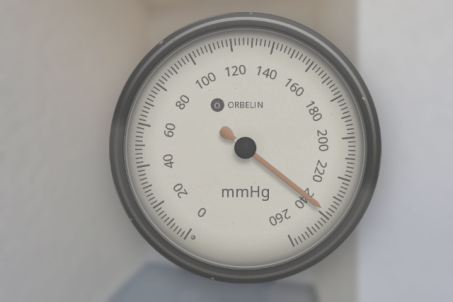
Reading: {"value": 238, "unit": "mmHg"}
